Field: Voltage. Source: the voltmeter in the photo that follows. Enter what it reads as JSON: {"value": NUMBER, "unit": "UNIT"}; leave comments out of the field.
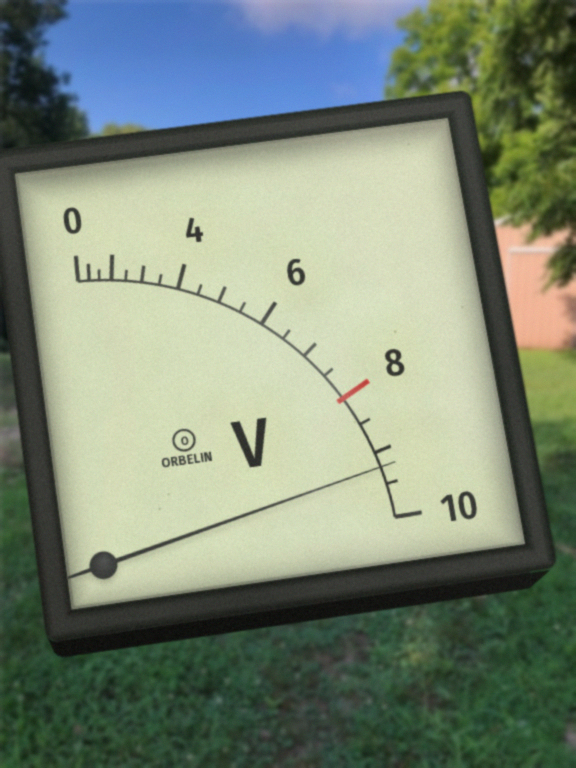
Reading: {"value": 9.25, "unit": "V"}
